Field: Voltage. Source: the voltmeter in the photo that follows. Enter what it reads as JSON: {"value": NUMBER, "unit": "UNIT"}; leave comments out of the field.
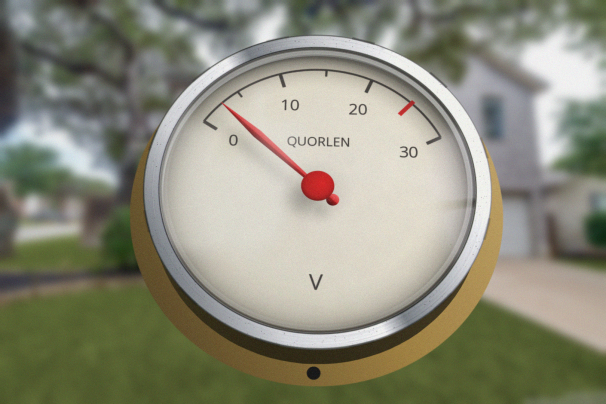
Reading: {"value": 2.5, "unit": "V"}
